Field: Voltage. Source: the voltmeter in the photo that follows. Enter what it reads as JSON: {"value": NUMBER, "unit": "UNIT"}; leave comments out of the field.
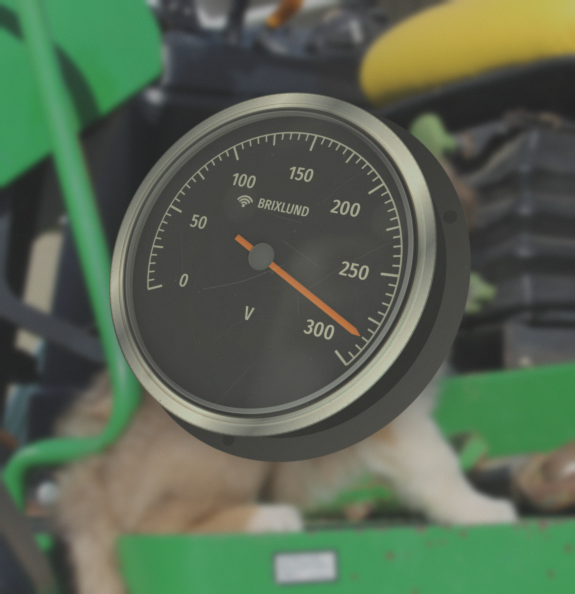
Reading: {"value": 285, "unit": "V"}
